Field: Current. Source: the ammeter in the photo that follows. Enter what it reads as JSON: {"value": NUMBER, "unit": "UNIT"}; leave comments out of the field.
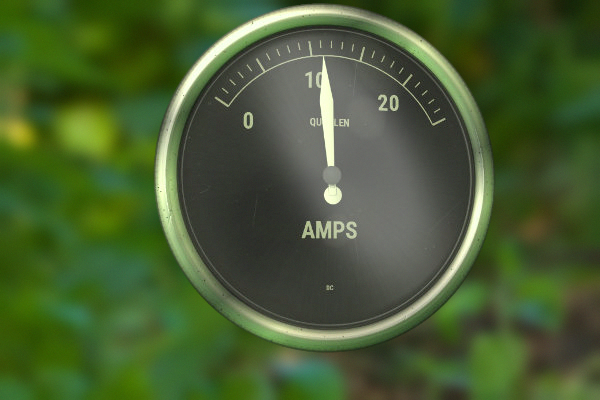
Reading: {"value": 11, "unit": "A"}
